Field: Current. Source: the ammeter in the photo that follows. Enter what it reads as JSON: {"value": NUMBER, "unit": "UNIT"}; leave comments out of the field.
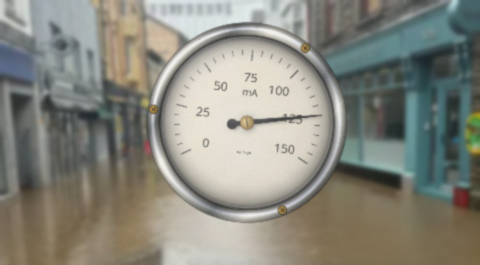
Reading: {"value": 125, "unit": "mA"}
